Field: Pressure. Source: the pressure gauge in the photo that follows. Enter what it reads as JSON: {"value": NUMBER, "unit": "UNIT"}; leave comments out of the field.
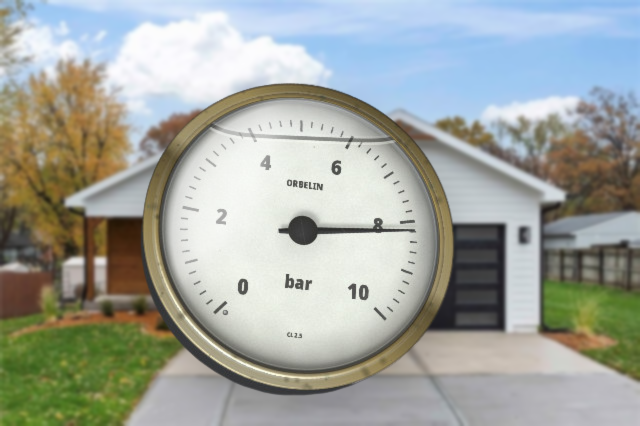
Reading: {"value": 8.2, "unit": "bar"}
